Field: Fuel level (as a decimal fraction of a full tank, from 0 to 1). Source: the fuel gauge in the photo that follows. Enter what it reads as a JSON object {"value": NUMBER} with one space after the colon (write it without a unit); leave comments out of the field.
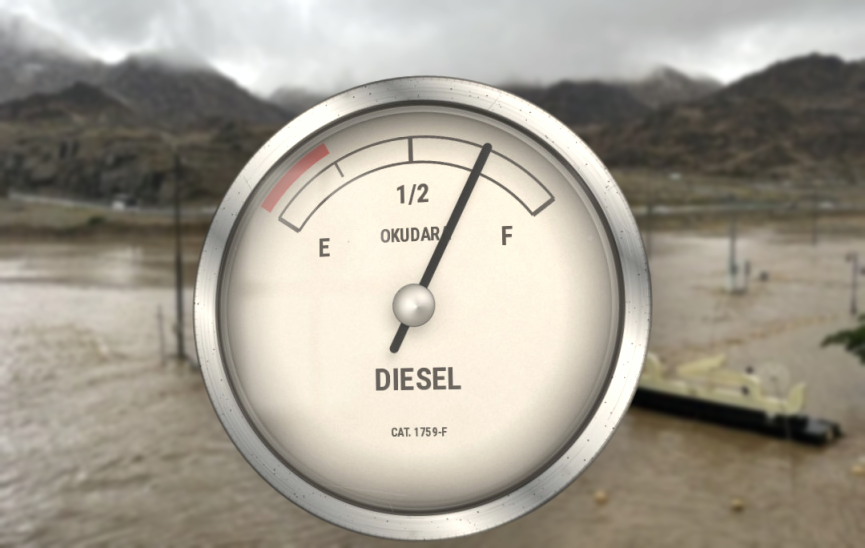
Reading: {"value": 0.75}
